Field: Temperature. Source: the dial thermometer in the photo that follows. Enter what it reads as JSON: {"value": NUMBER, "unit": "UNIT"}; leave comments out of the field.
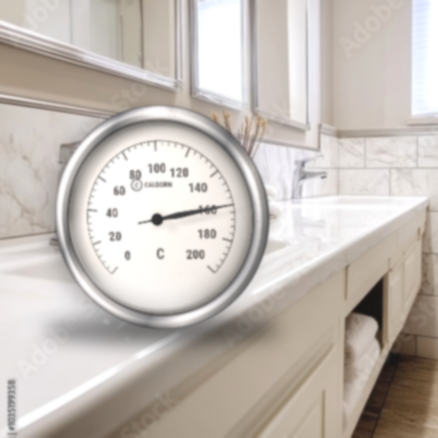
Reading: {"value": 160, "unit": "°C"}
